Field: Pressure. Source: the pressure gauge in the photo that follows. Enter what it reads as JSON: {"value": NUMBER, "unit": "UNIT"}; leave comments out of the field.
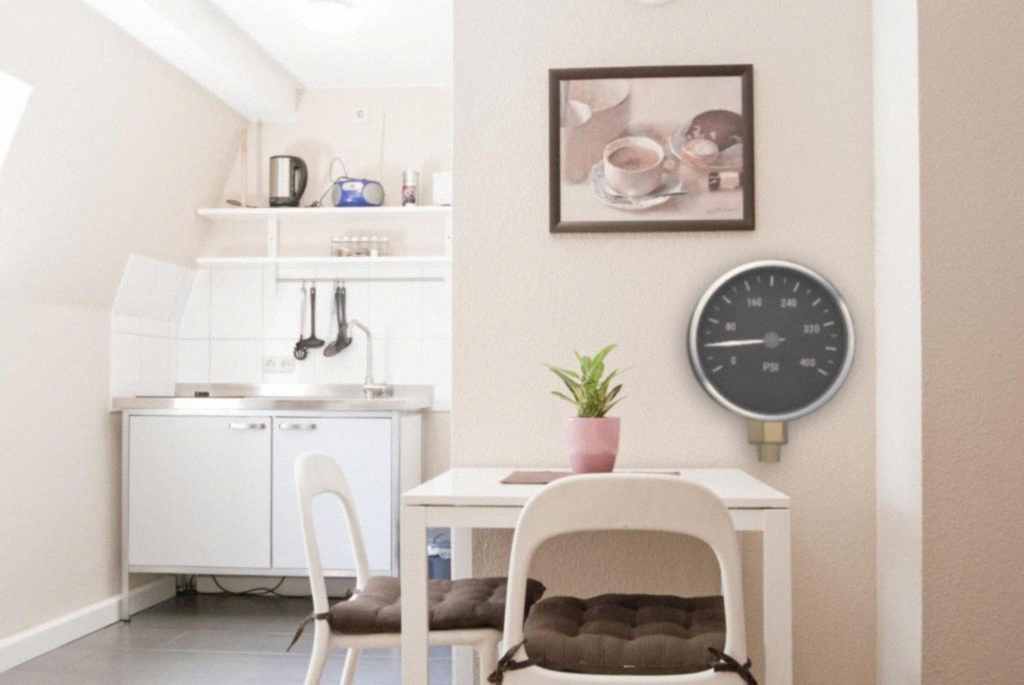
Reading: {"value": 40, "unit": "psi"}
